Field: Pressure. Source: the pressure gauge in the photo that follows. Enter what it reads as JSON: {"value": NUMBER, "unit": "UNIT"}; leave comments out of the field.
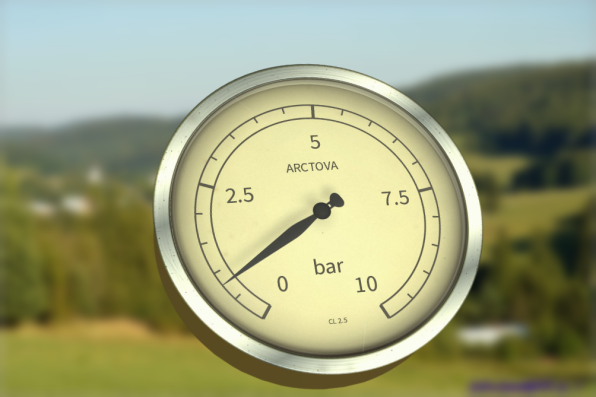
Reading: {"value": 0.75, "unit": "bar"}
